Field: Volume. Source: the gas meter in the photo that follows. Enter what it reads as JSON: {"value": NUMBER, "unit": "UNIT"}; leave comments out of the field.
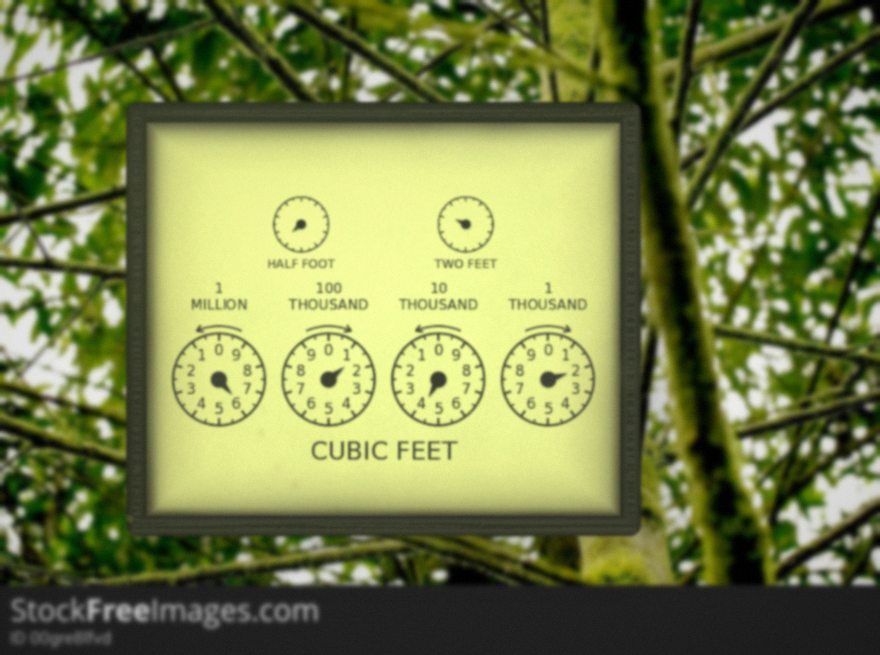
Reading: {"value": 614200, "unit": "ft³"}
